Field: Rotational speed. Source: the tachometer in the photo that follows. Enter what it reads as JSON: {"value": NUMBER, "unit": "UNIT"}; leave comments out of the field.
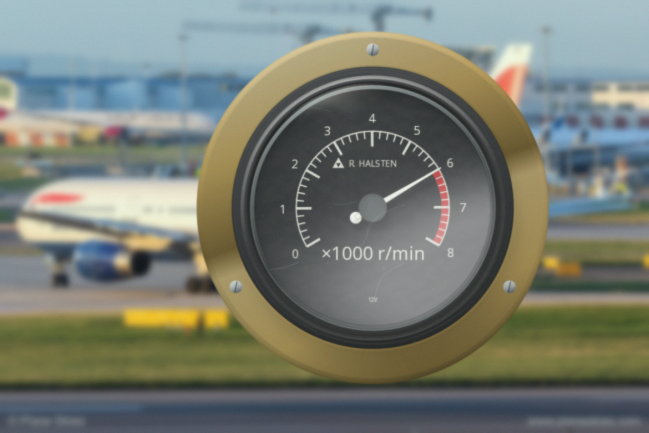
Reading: {"value": 6000, "unit": "rpm"}
